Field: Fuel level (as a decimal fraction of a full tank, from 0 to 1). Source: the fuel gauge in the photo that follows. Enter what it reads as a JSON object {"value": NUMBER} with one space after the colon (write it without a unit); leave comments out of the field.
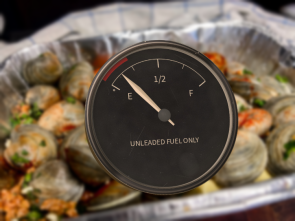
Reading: {"value": 0.125}
